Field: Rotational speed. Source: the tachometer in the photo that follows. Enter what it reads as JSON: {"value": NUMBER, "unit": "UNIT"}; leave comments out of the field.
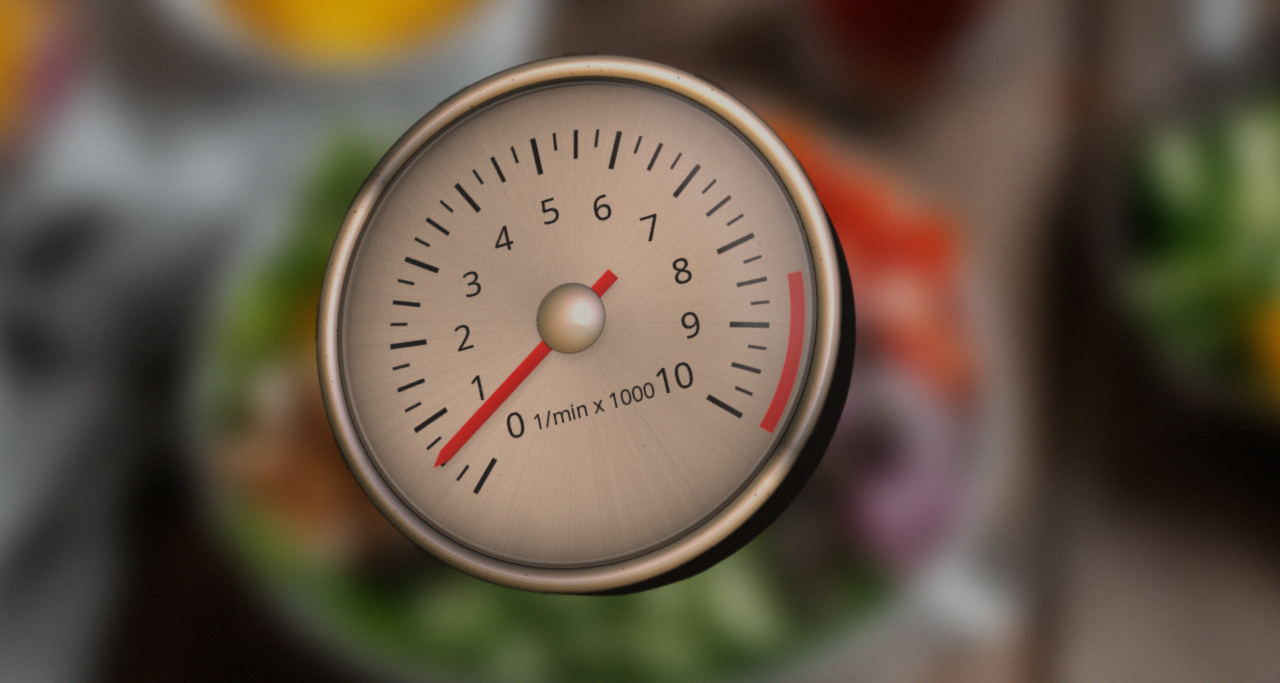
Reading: {"value": 500, "unit": "rpm"}
